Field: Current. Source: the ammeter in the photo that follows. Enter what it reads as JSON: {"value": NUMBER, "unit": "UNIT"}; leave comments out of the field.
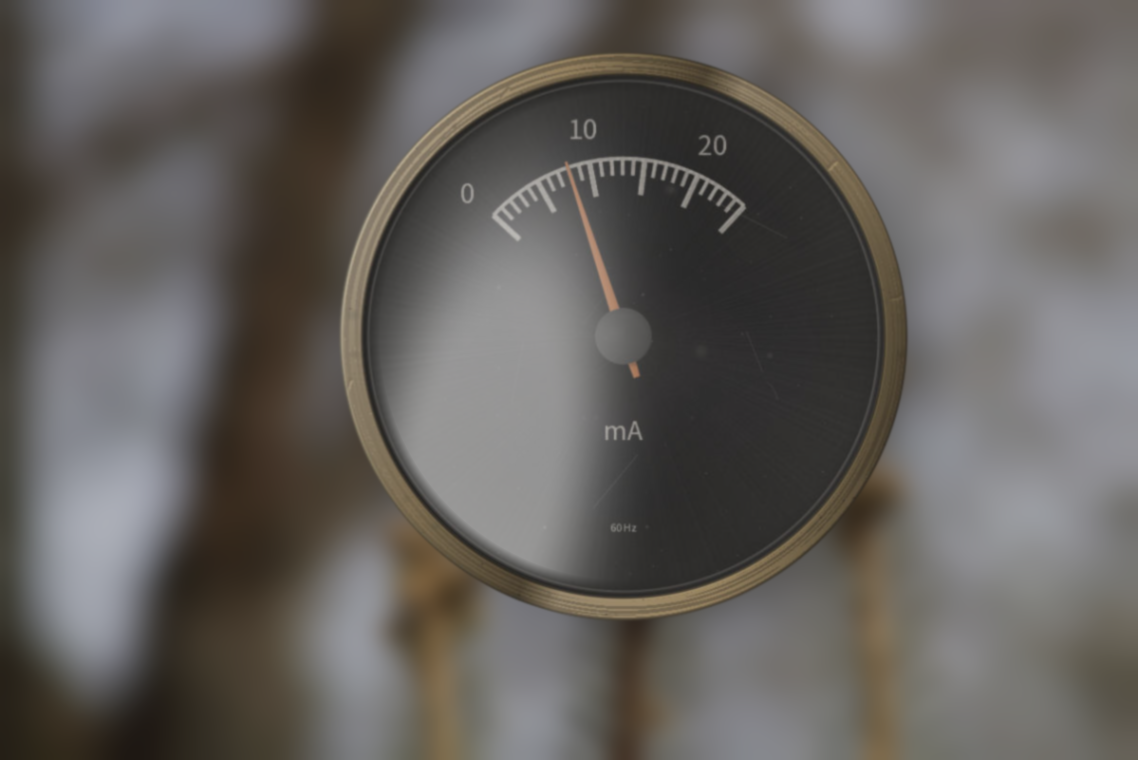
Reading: {"value": 8, "unit": "mA"}
